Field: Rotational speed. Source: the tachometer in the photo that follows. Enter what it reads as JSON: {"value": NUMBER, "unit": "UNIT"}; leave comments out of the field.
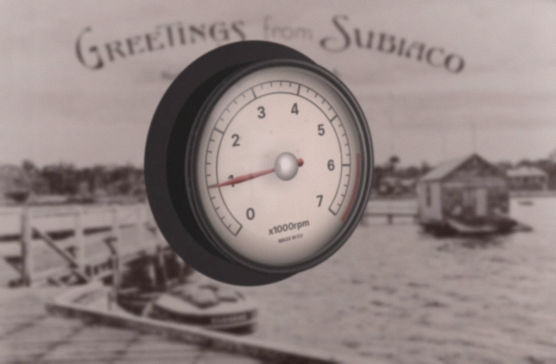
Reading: {"value": 1000, "unit": "rpm"}
